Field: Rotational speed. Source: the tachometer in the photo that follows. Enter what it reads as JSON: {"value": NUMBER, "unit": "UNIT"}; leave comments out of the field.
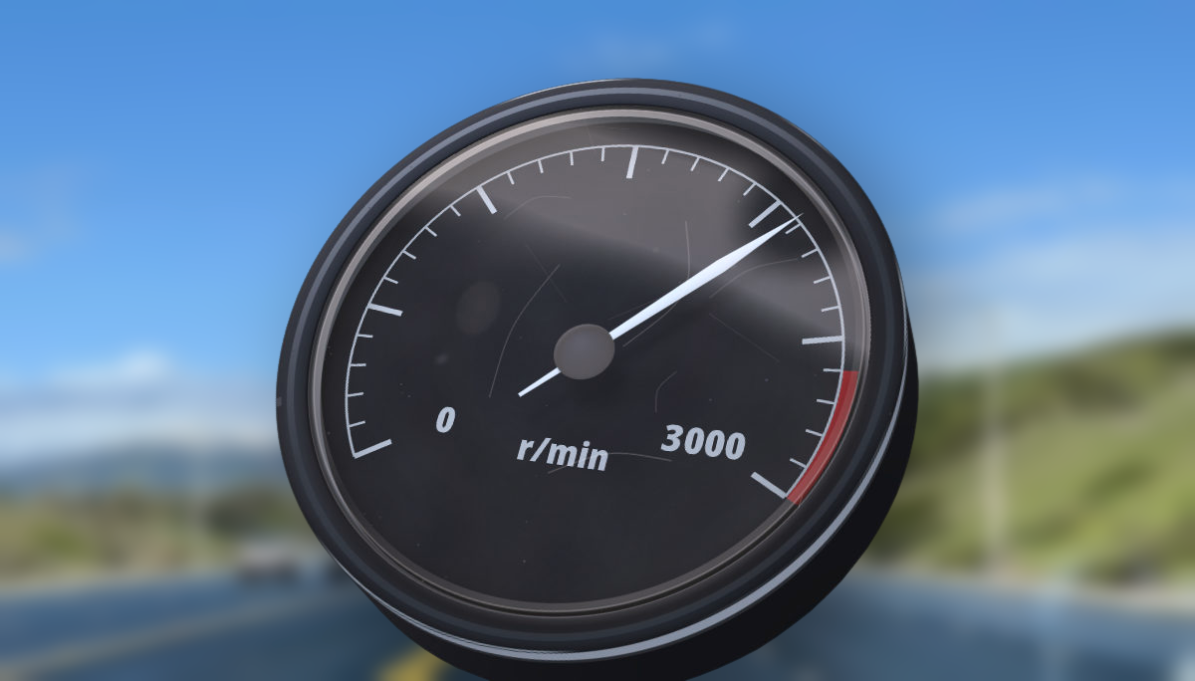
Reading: {"value": 2100, "unit": "rpm"}
